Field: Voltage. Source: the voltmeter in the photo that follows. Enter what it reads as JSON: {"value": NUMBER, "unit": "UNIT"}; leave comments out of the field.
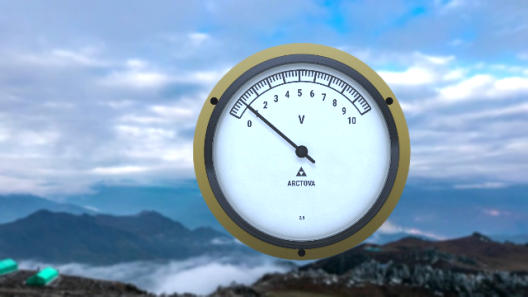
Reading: {"value": 1, "unit": "V"}
